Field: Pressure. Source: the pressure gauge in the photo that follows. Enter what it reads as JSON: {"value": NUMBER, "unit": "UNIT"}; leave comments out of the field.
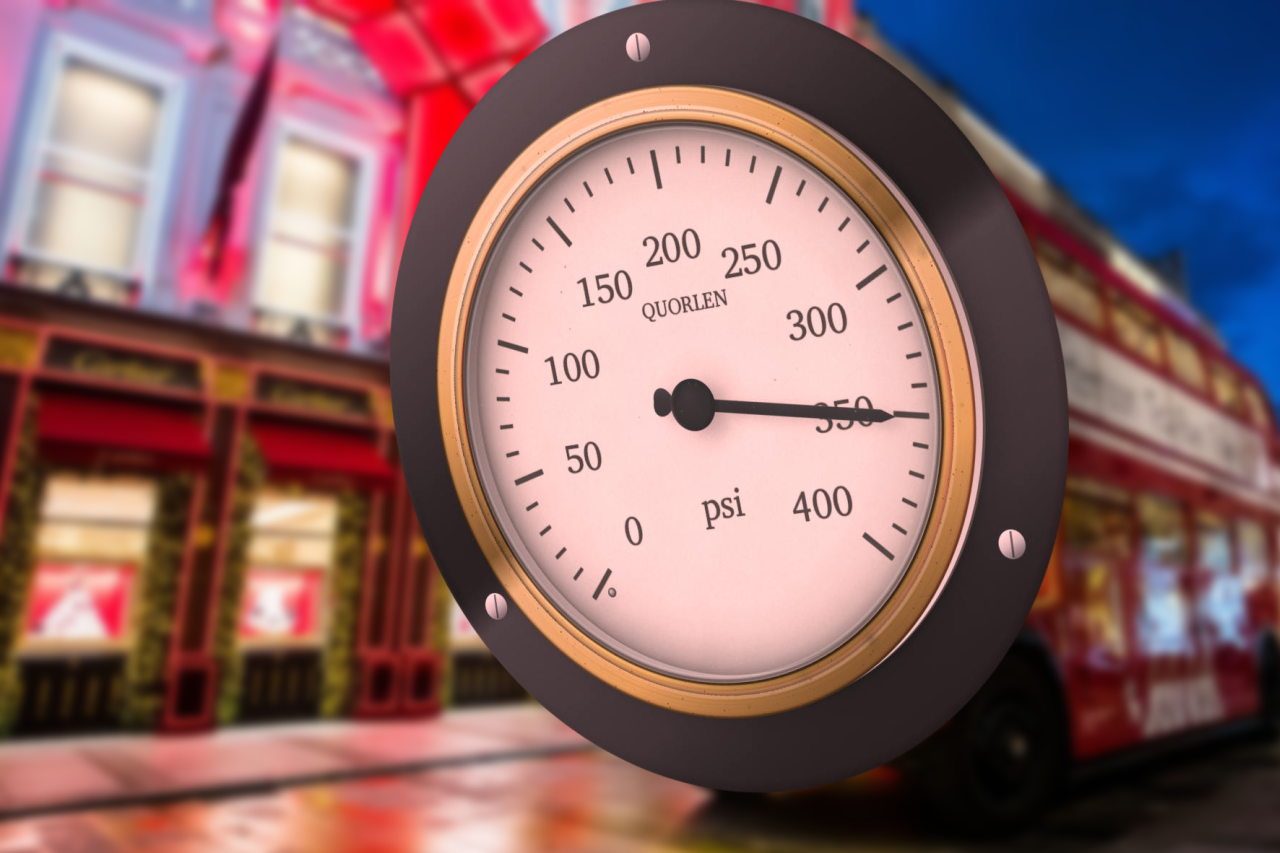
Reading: {"value": 350, "unit": "psi"}
